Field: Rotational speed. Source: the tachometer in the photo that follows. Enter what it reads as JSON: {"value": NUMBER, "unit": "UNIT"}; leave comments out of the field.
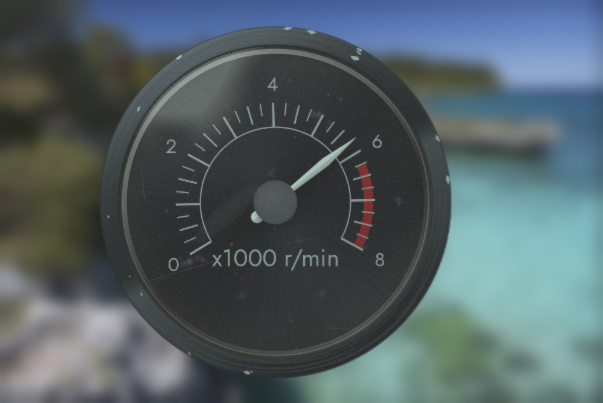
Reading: {"value": 5750, "unit": "rpm"}
